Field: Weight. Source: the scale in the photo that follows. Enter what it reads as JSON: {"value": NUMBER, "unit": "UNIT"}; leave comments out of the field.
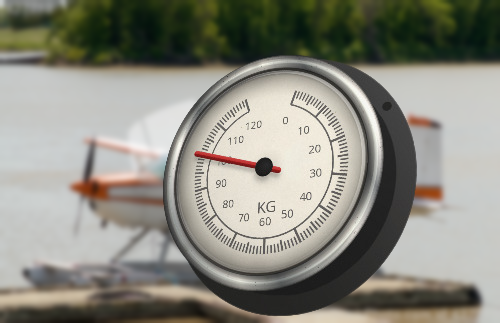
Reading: {"value": 100, "unit": "kg"}
